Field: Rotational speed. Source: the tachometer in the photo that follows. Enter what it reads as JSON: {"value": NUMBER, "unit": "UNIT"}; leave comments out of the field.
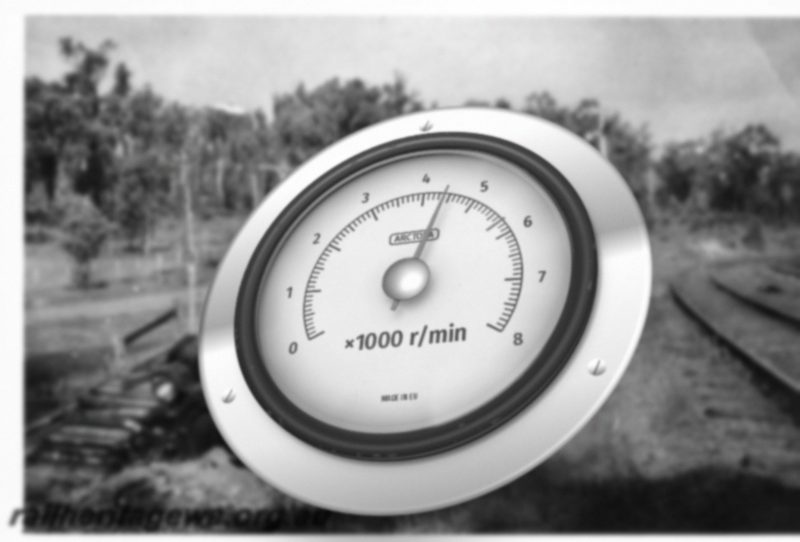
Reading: {"value": 4500, "unit": "rpm"}
